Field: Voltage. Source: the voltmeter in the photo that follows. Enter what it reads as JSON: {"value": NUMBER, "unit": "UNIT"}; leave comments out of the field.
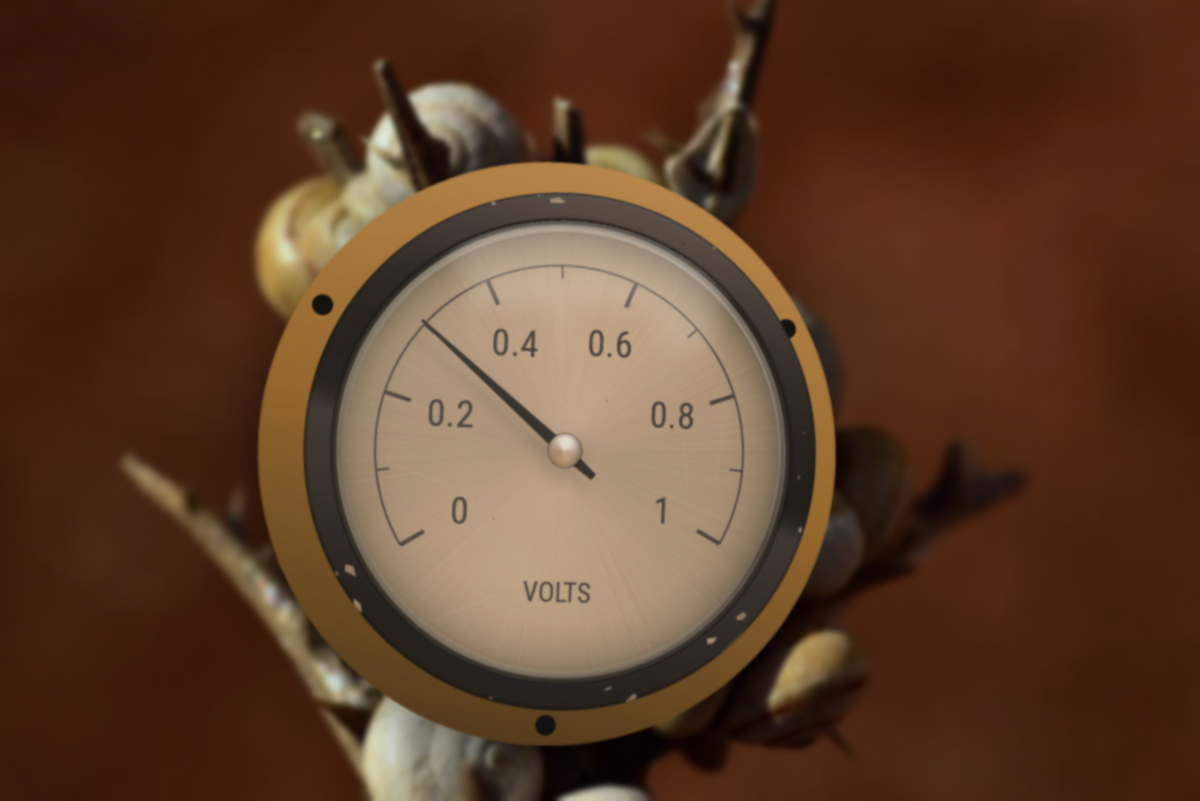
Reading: {"value": 0.3, "unit": "V"}
